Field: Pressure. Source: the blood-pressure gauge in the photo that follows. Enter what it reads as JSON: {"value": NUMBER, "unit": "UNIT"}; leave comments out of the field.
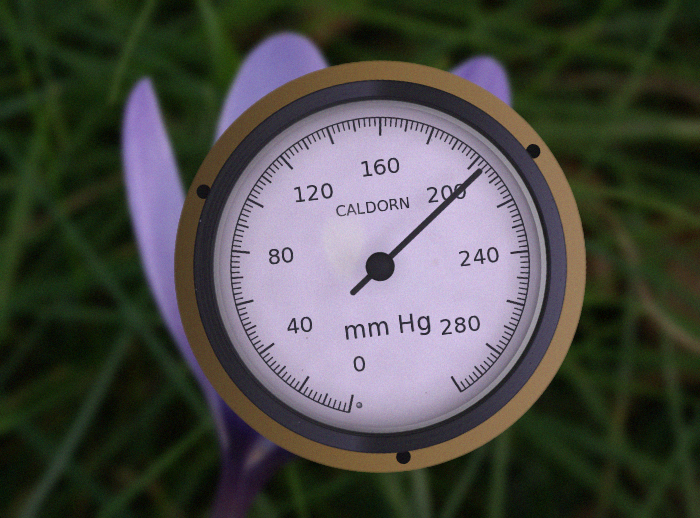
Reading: {"value": 204, "unit": "mmHg"}
